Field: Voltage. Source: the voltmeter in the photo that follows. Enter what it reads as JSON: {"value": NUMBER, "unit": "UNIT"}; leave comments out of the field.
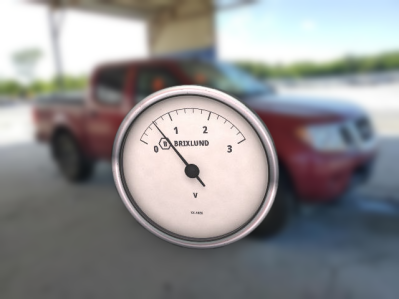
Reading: {"value": 0.6, "unit": "V"}
